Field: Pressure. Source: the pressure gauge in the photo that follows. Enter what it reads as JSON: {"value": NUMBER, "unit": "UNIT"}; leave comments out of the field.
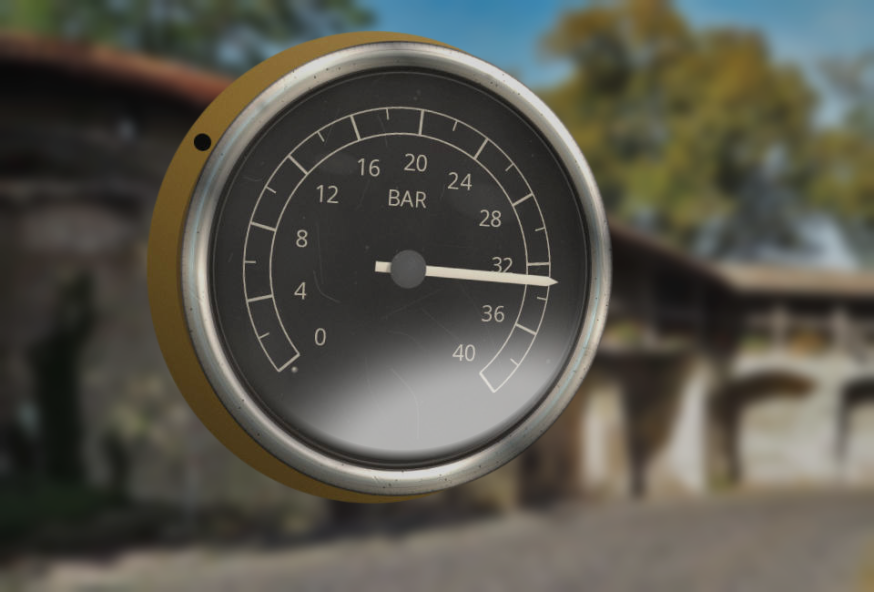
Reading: {"value": 33, "unit": "bar"}
